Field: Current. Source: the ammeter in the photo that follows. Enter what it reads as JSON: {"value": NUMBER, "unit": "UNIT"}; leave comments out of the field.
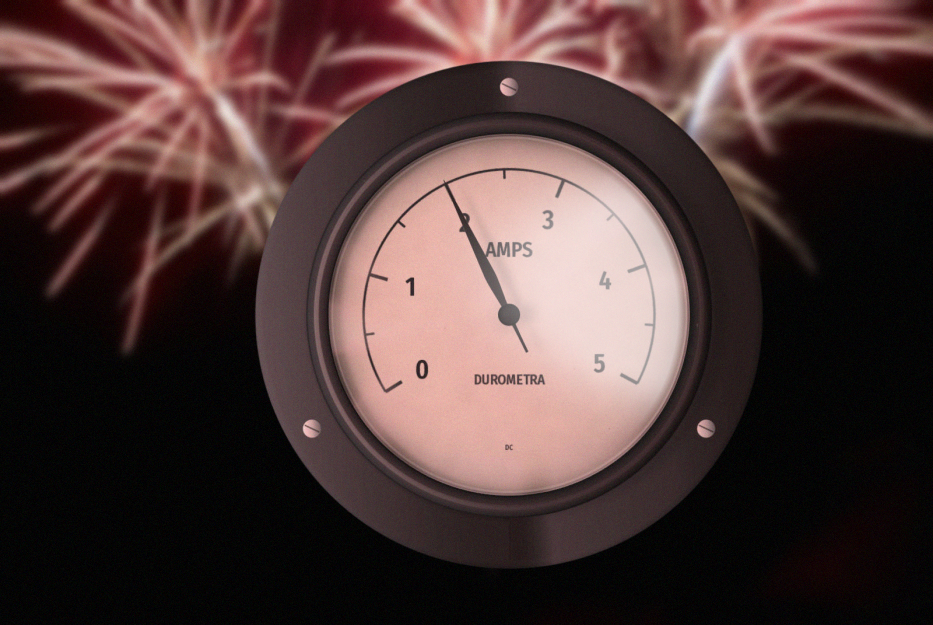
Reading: {"value": 2, "unit": "A"}
